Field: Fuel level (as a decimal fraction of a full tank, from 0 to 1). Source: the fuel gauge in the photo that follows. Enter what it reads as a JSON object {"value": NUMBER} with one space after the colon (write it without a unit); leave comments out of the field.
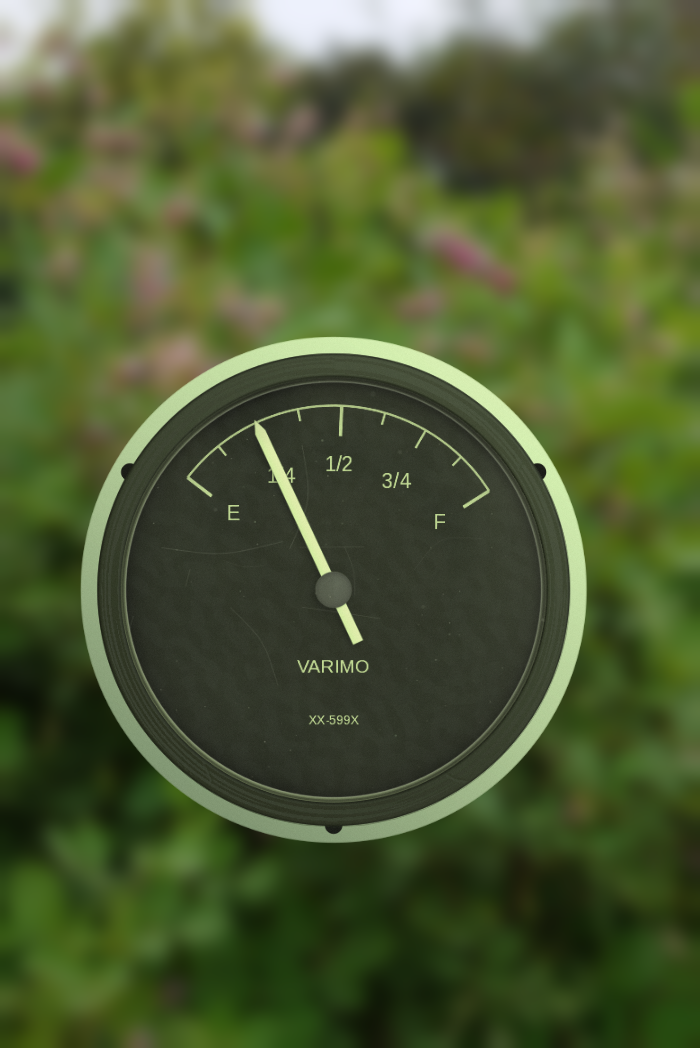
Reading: {"value": 0.25}
